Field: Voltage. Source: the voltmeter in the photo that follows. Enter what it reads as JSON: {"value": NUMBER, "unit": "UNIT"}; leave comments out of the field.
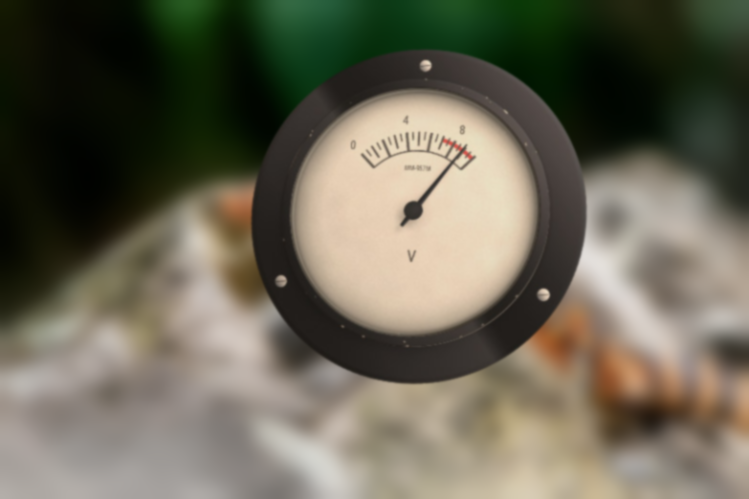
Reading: {"value": 9, "unit": "V"}
